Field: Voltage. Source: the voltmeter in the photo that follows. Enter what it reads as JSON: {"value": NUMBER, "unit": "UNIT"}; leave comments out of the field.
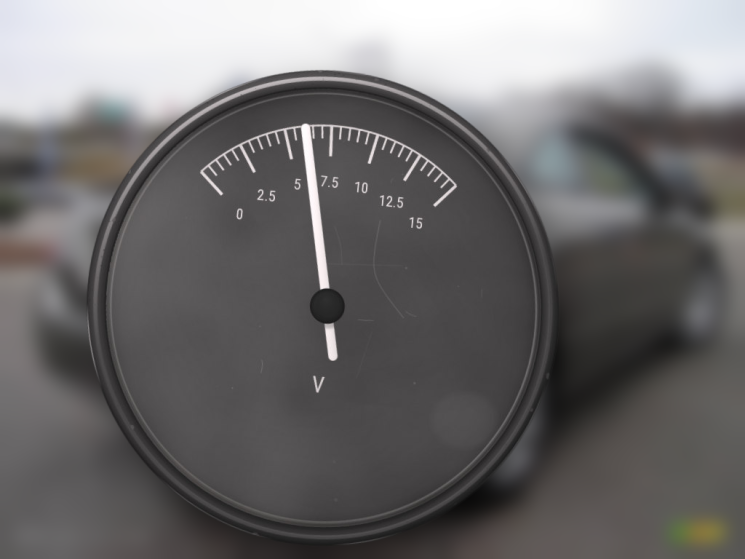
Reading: {"value": 6, "unit": "V"}
